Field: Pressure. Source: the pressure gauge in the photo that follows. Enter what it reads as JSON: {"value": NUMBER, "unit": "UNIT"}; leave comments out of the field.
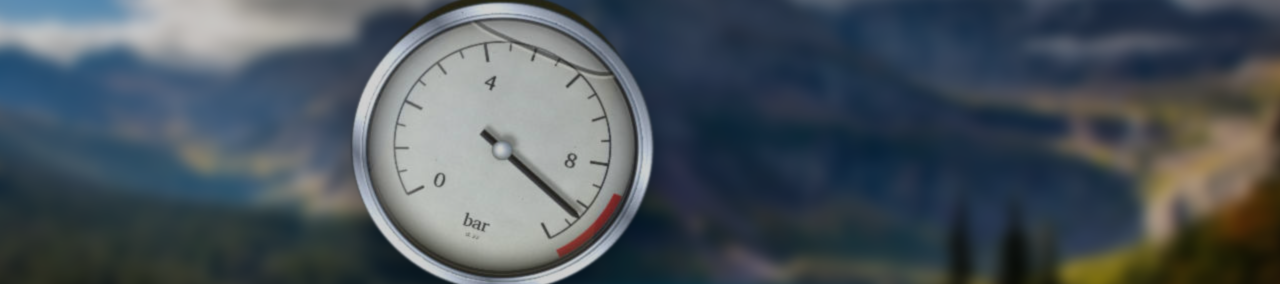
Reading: {"value": 9.25, "unit": "bar"}
